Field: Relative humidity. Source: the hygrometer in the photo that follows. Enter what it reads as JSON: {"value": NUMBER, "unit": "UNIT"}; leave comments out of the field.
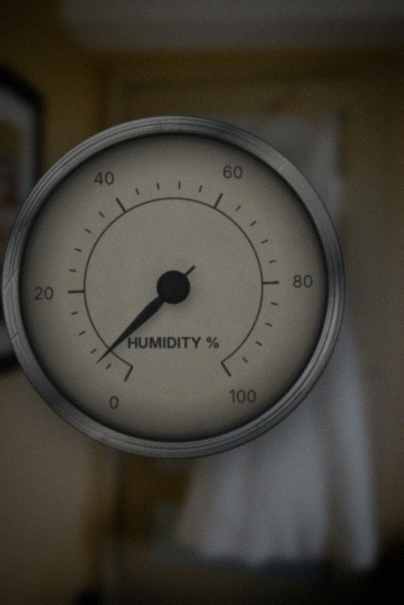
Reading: {"value": 6, "unit": "%"}
